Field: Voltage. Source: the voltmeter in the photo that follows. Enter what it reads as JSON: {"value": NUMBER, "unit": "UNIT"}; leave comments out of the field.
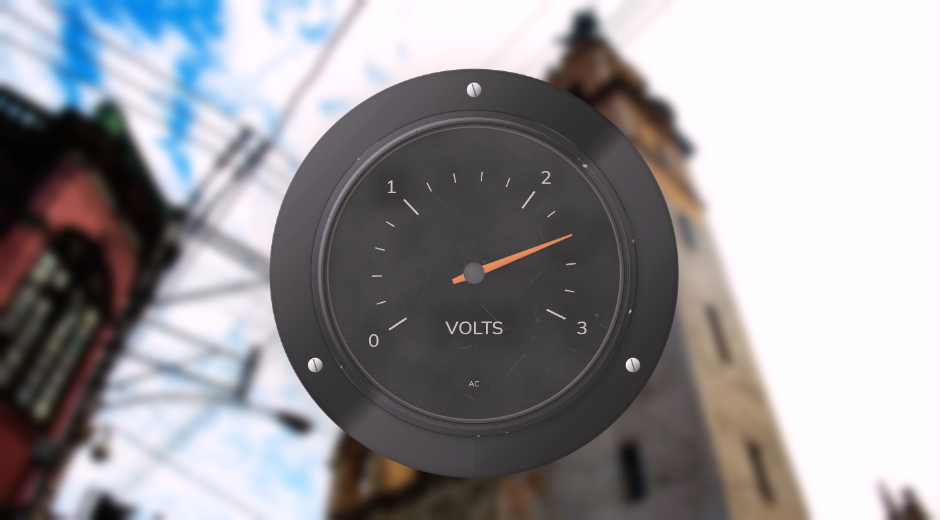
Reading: {"value": 2.4, "unit": "V"}
